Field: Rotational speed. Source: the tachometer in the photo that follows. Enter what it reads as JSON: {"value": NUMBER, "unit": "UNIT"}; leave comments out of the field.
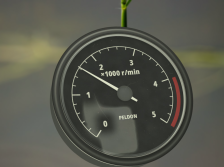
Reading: {"value": 1600, "unit": "rpm"}
